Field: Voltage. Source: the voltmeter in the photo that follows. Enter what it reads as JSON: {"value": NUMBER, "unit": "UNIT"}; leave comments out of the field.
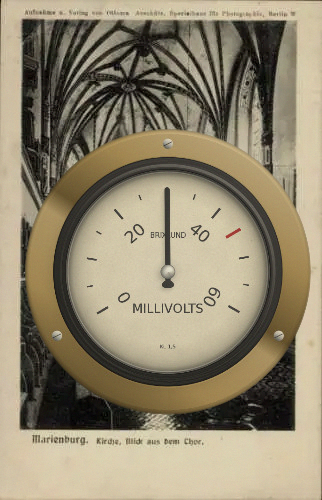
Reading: {"value": 30, "unit": "mV"}
